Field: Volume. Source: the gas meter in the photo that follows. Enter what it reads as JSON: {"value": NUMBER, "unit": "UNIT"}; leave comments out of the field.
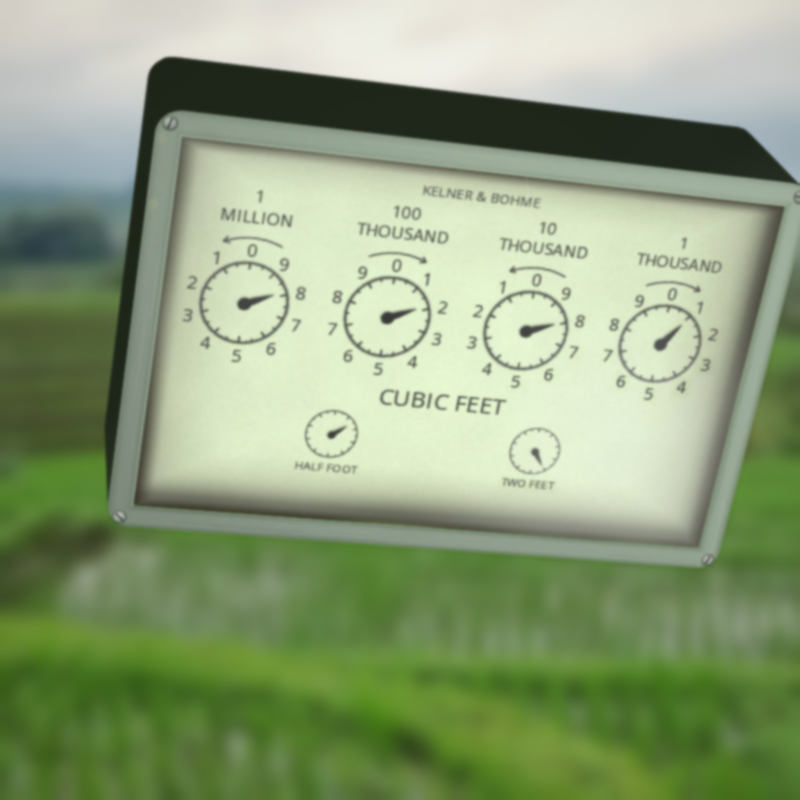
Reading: {"value": 818100, "unit": "ft³"}
